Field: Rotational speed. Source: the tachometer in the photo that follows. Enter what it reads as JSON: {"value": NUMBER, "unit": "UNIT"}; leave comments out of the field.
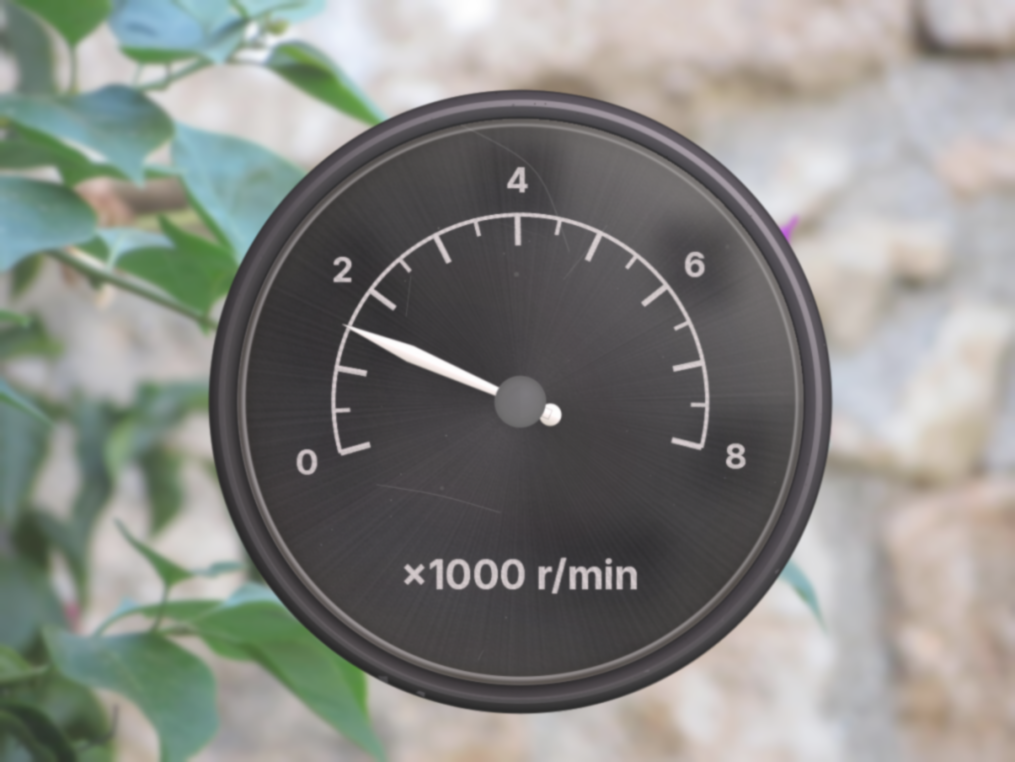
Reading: {"value": 1500, "unit": "rpm"}
